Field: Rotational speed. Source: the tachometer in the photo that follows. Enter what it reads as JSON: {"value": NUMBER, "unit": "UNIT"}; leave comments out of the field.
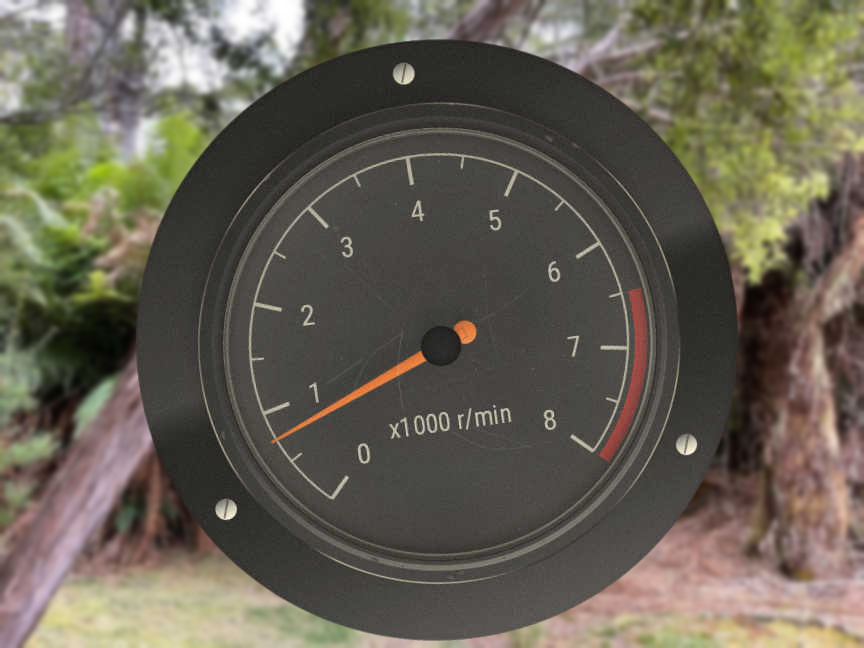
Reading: {"value": 750, "unit": "rpm"}
